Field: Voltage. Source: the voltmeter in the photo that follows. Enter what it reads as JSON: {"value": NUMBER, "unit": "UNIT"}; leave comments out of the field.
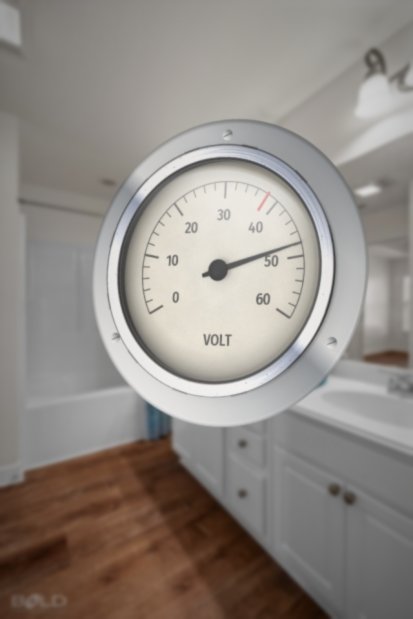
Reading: {"value": 48, "unit": "V"}
